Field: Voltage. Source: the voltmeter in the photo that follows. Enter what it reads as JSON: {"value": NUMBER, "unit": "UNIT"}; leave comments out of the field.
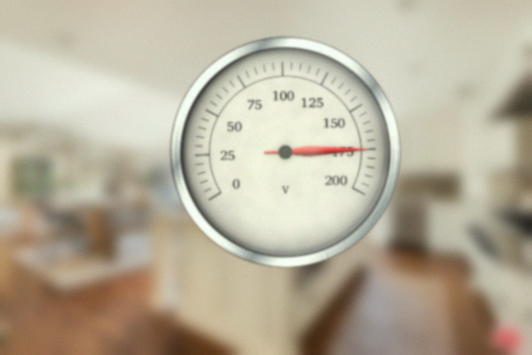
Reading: {"value": 175, "unit": "V"}
